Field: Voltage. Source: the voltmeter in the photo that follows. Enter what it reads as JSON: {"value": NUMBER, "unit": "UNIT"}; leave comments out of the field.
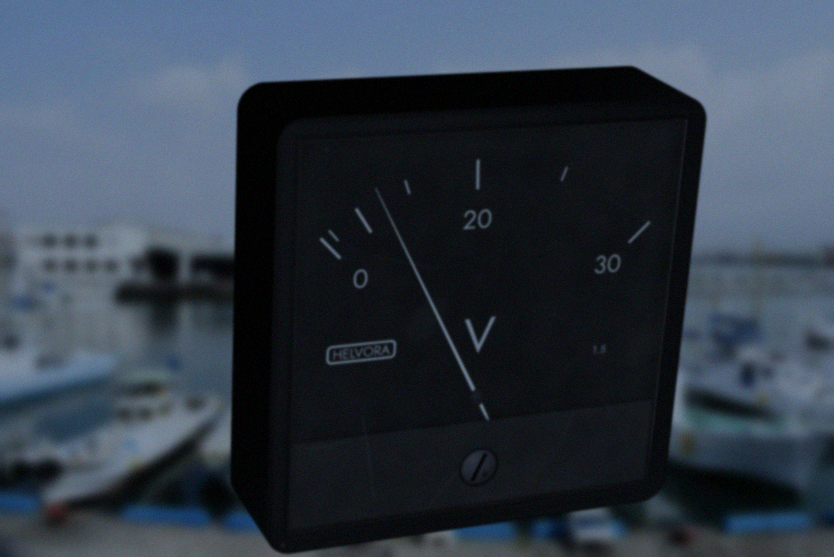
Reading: {"value": 12.5, "unit": "V"}
